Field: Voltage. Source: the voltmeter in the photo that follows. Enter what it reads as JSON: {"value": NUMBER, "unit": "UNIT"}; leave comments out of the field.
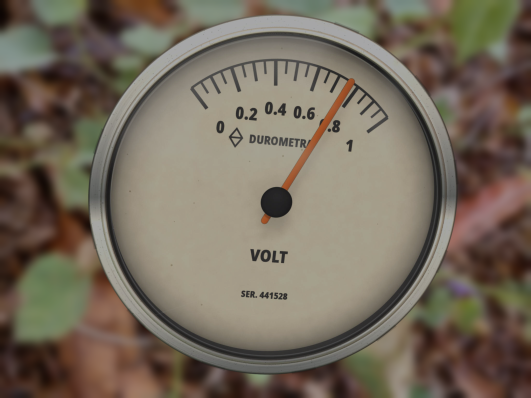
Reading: {"value": 0.75, "unit": "V"}
